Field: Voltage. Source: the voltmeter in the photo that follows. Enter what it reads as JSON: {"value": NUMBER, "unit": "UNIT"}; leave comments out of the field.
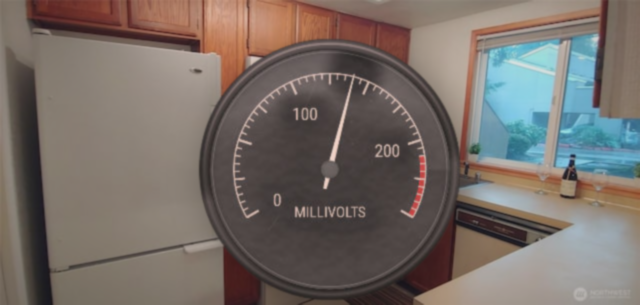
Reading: {"value": 140, "unit": "mV"}
